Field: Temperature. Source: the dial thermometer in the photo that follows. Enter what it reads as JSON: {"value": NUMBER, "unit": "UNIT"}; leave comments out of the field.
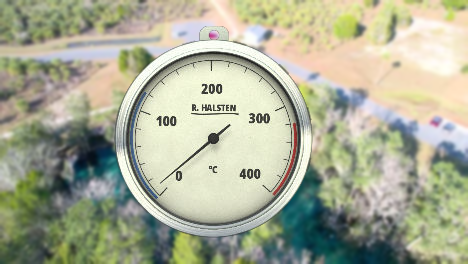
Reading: {"value": 10, "unit": "°C"}
